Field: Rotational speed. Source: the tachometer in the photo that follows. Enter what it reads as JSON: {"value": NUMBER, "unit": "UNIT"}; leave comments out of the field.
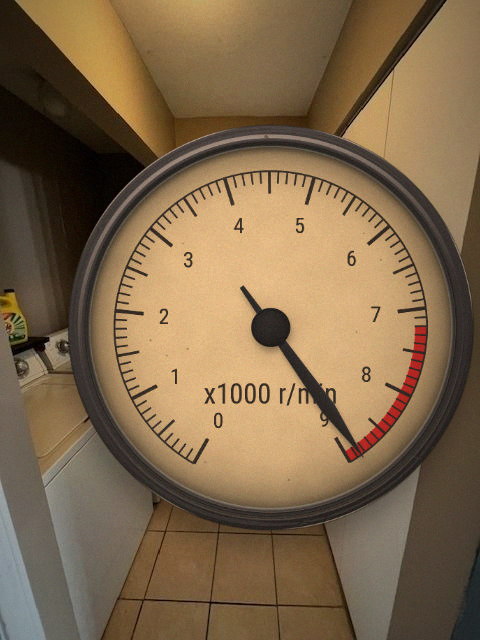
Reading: {"value": 8850, "unit": "rpm"}
